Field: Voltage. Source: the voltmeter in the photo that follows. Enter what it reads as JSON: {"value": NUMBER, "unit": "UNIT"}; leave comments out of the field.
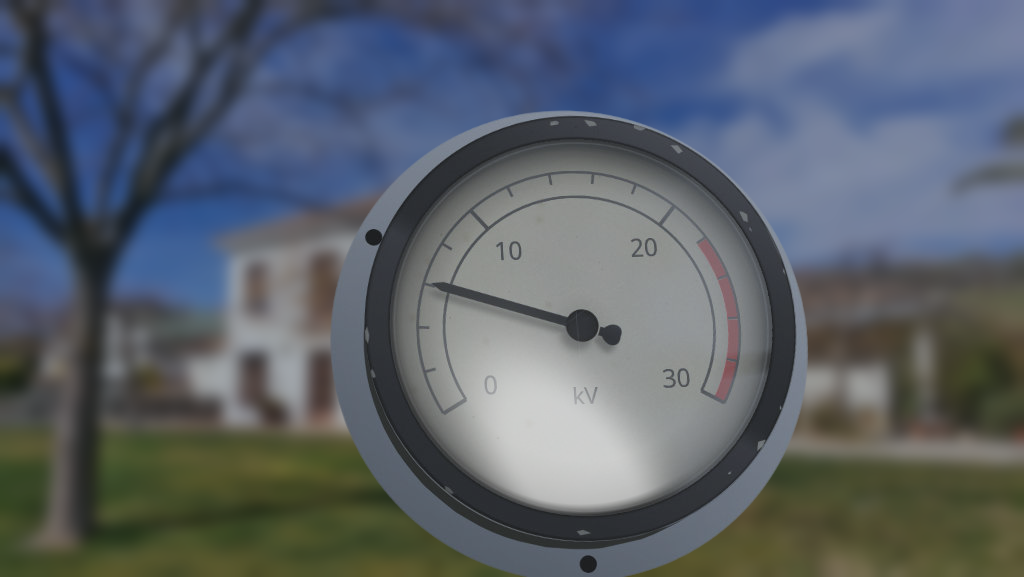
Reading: {"value": 6, "unit": "kV"}
